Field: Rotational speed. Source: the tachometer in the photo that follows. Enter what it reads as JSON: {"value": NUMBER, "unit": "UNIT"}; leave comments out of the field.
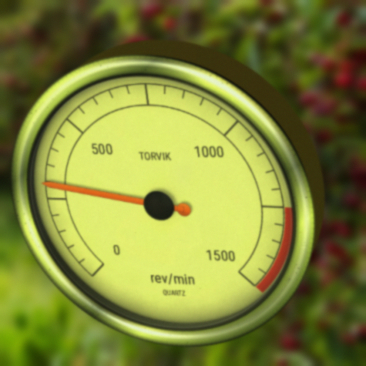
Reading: {"value": 300, "unit": "rpm"}
